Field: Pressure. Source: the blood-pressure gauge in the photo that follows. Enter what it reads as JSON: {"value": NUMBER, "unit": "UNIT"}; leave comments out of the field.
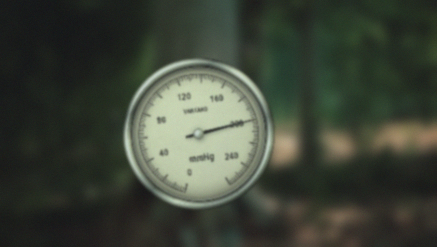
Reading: {"value": 200, "unit": "mmHg"}
